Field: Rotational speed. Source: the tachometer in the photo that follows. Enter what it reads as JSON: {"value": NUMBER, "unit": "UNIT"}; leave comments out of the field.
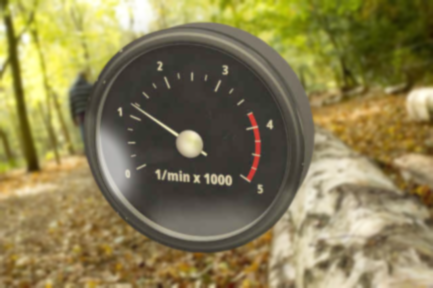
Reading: {"value": 1250, "unit": "rpm"}
